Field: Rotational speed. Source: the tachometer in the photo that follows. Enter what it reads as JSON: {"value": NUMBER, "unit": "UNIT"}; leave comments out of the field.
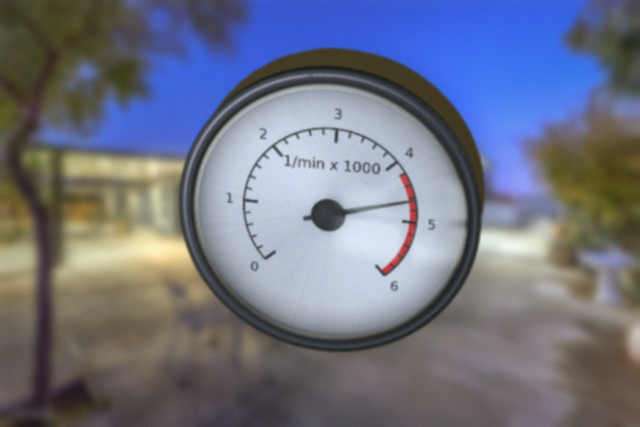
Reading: {"value": 4600, "unit": "rpm"}
